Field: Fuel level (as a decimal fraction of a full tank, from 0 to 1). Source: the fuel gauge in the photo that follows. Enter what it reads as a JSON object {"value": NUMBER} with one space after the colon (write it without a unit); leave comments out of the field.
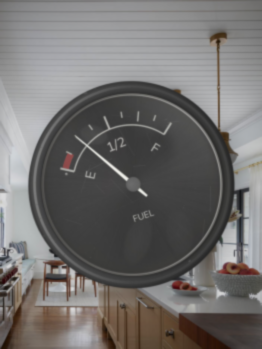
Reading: {"value": 0.25}
